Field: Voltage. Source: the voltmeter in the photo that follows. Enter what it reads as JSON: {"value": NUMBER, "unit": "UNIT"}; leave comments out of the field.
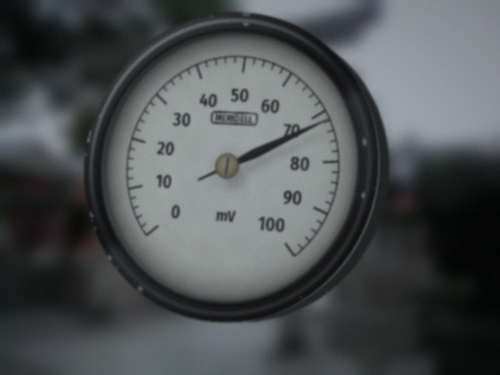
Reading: {"value": 72, "unit": "mV"}
